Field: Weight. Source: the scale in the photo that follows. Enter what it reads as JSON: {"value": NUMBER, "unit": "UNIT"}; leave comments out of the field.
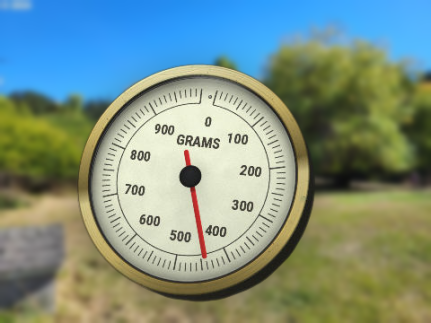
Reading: {"value": 440, "unit": "g"}
